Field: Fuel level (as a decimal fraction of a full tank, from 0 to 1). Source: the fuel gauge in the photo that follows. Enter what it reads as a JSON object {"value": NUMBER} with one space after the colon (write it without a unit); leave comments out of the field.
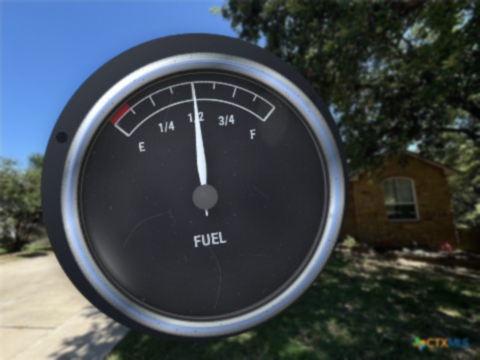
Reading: {"value": 0.5}
